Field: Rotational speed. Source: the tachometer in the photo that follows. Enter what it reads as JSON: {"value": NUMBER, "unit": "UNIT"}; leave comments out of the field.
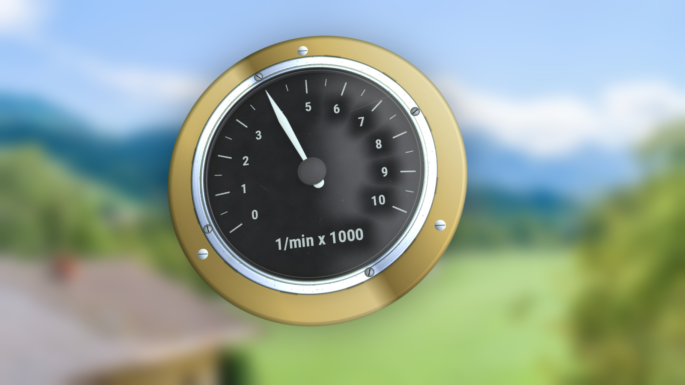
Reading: {"value": 4000, "unit": "rpm"}
